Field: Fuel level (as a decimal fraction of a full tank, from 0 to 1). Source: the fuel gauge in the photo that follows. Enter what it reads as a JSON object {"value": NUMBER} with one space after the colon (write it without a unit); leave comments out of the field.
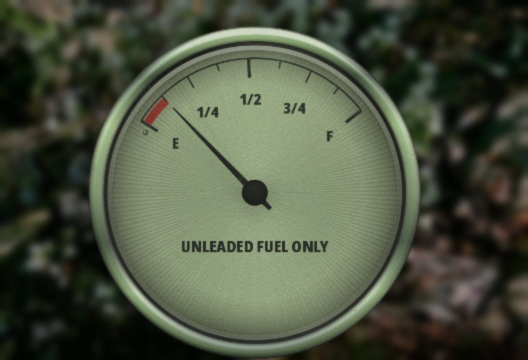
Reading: {"value": 0.125}
